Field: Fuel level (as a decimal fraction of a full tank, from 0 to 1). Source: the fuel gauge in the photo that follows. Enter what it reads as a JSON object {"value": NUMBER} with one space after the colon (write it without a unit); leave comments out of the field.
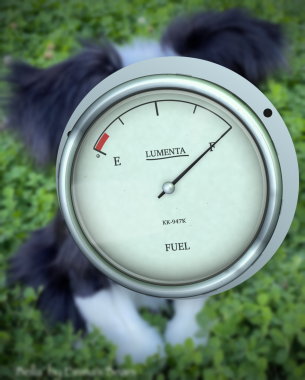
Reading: {"value": 1}
